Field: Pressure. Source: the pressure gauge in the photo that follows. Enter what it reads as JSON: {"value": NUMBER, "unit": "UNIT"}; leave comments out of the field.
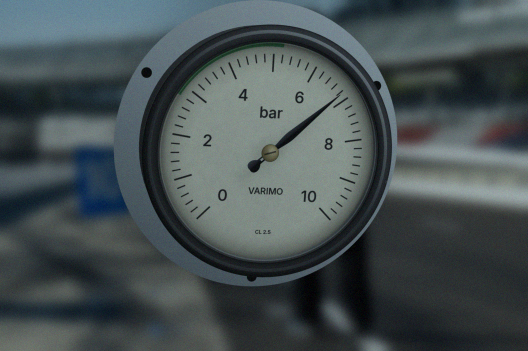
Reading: {"value": 6.8, "unit": "bar"}
